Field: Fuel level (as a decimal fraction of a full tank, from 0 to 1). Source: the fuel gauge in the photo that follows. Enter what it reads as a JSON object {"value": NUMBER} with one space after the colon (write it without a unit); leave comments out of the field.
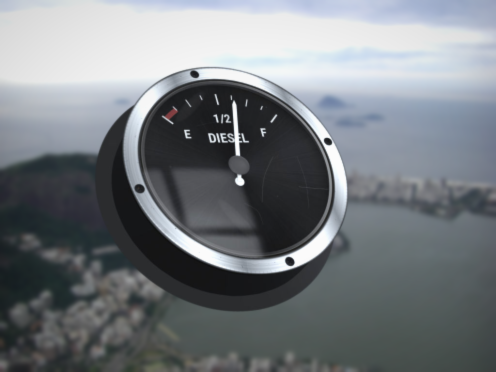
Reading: {"value": 0.625}
